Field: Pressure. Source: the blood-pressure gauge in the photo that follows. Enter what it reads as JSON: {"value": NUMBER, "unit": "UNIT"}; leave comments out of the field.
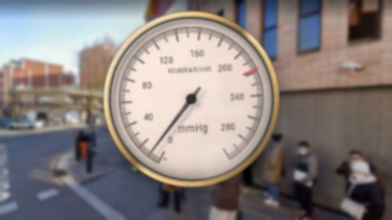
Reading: {"value": 10, "unit": "mmHg"}
